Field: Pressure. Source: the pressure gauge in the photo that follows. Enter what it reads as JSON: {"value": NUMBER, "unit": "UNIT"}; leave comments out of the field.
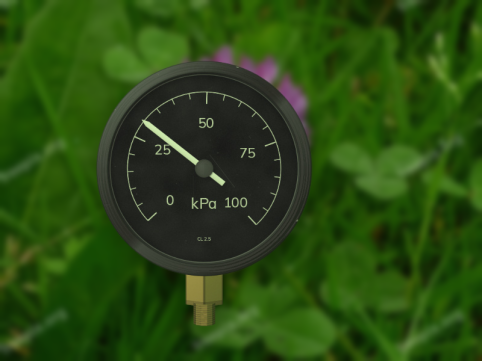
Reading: {"value": 30, "unit": "kPa"}
